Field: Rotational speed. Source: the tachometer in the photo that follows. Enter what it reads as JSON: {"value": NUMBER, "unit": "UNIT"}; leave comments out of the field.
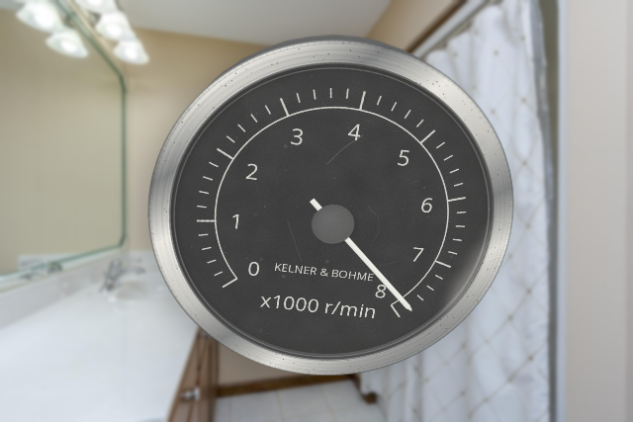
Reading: {"value": 7800, "unit": "rpm"}
